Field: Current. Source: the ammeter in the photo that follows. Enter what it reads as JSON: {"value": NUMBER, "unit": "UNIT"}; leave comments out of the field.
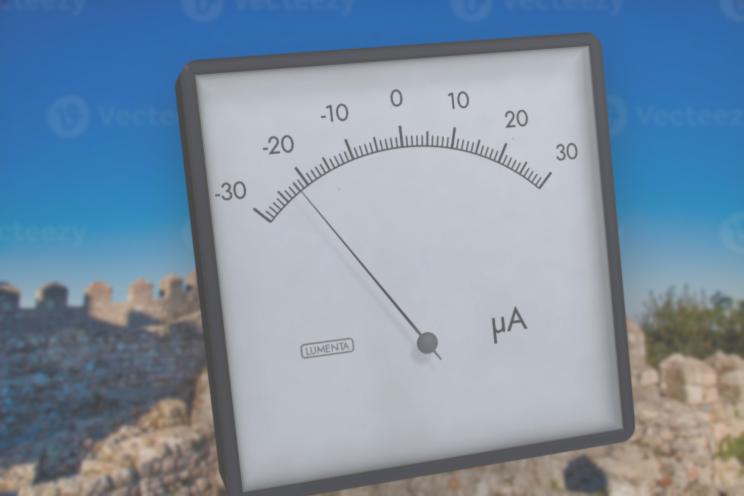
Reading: {"value": -22, "unit": "µA"}
